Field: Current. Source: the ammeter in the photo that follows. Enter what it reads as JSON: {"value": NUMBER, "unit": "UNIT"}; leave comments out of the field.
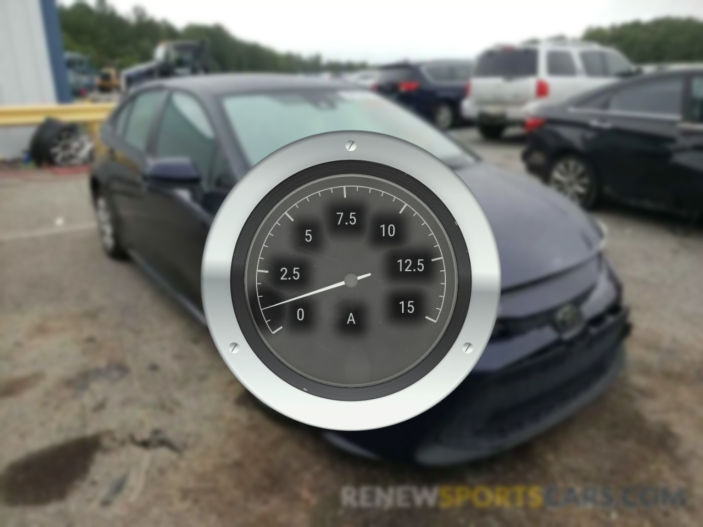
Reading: {"value": 1, "unit": "A"}
